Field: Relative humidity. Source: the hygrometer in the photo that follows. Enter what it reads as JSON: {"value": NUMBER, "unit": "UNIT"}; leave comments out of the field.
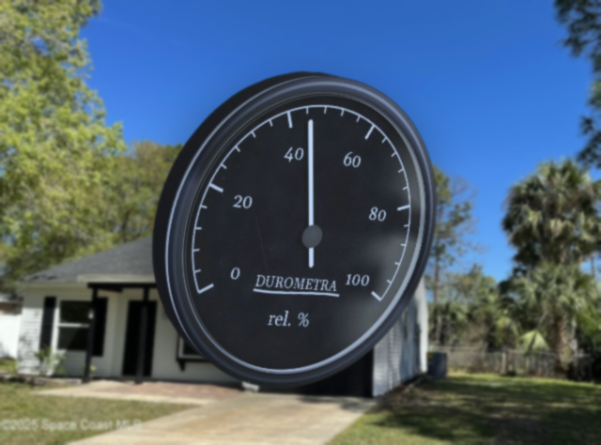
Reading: {"value": 44, "unit": "%"}
